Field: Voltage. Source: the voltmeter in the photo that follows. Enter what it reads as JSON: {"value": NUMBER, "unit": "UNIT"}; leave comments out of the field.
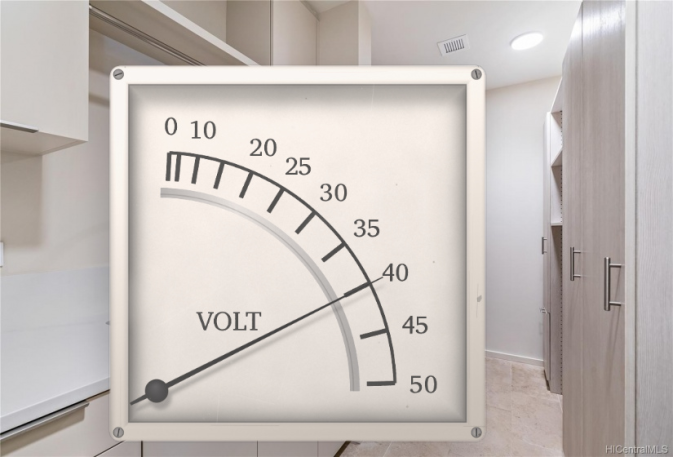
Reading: {"value": 40, "unit": "V"}
